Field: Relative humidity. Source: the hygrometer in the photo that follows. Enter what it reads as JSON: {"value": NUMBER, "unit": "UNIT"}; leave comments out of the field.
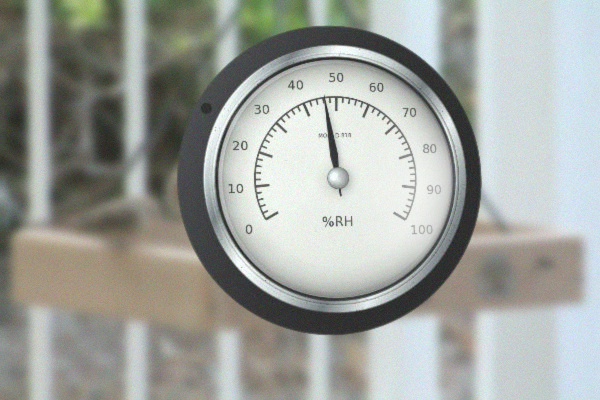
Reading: {"value": 46, "unit": "%"}
